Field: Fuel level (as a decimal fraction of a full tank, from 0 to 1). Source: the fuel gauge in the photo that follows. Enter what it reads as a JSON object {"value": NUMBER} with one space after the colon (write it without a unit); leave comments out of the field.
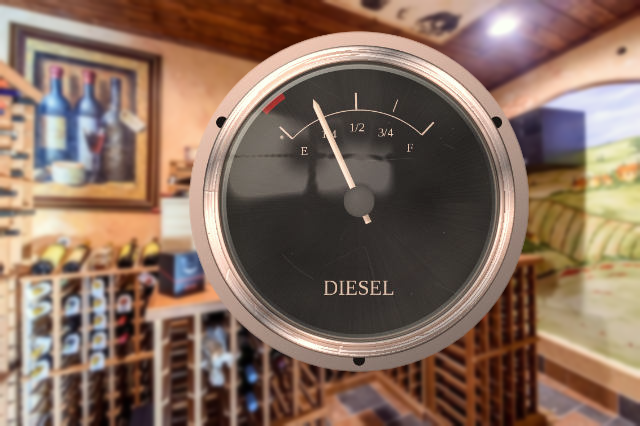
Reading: {"value": 0.25}
